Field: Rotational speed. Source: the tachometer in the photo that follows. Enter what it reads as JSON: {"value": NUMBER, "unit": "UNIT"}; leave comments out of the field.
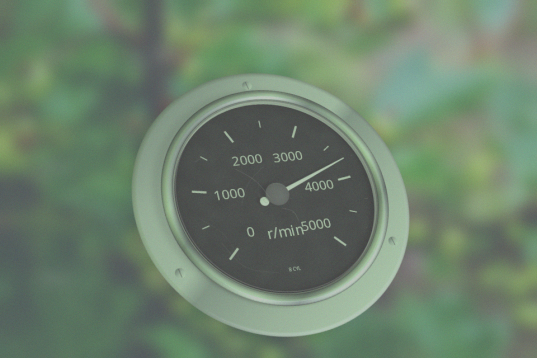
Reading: {"value": 3750, "unit": "rpm"}
